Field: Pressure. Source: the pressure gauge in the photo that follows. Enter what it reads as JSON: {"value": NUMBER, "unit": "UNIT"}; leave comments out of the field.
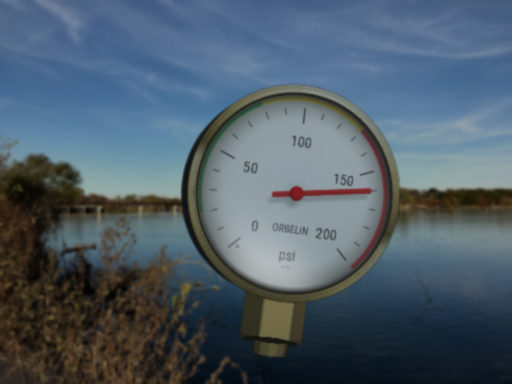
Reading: {"value": 160, "unit": "psi"}
